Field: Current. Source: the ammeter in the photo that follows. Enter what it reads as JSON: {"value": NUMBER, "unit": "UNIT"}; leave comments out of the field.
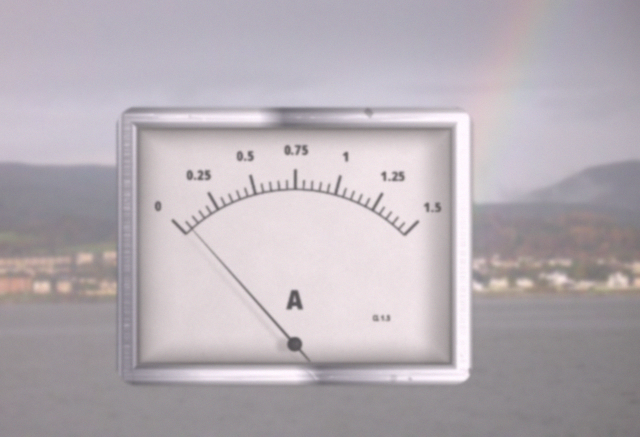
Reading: {"value": 0.05, "unit": "A"}
